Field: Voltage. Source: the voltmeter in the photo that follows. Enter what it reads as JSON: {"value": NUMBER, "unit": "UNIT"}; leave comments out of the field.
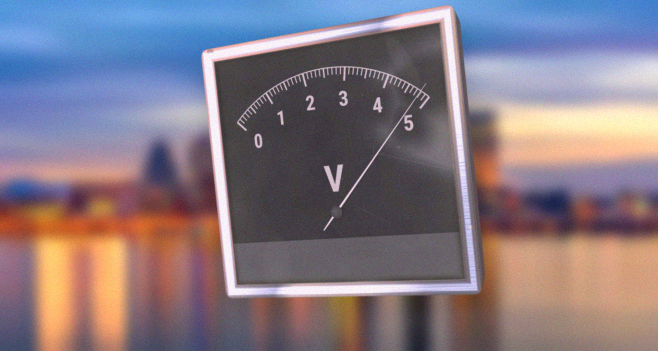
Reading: {"value": 4.8, "unit": "V"}
